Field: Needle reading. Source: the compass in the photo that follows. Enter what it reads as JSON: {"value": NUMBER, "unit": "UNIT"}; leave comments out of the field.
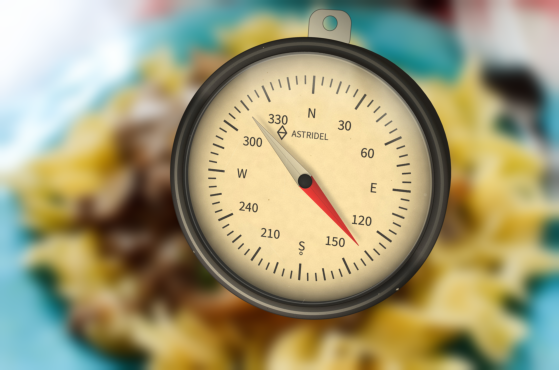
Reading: {"value": 135, "unit": "°"}
